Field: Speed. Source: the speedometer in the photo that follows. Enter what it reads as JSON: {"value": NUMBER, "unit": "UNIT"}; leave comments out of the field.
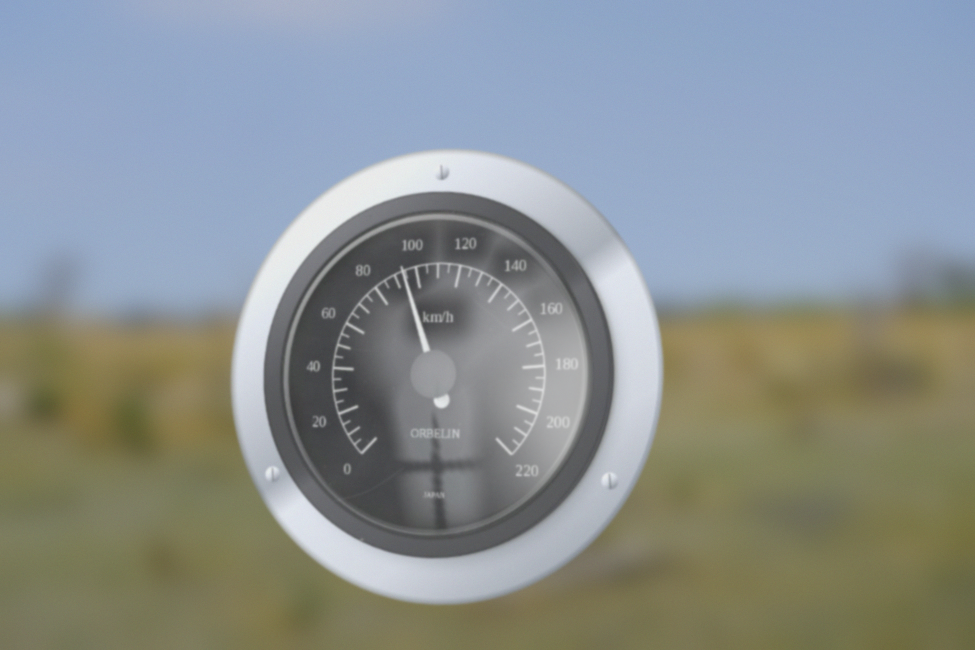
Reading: {"value": 95, "unit": "km/h"}
